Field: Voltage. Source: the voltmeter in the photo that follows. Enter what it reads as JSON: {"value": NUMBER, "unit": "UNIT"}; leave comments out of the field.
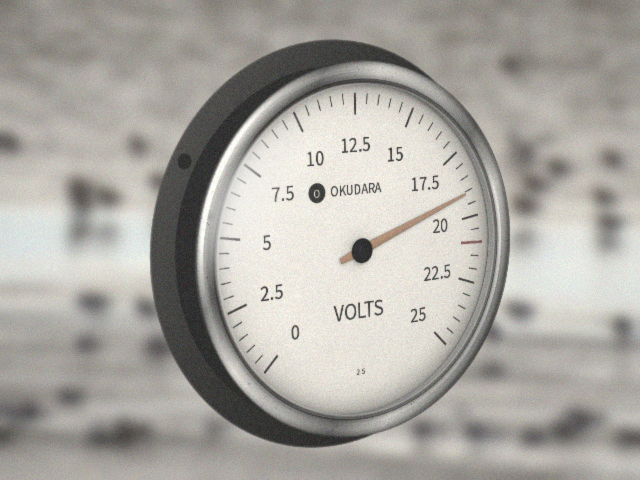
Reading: {"value": 19, "unit": "V"}
